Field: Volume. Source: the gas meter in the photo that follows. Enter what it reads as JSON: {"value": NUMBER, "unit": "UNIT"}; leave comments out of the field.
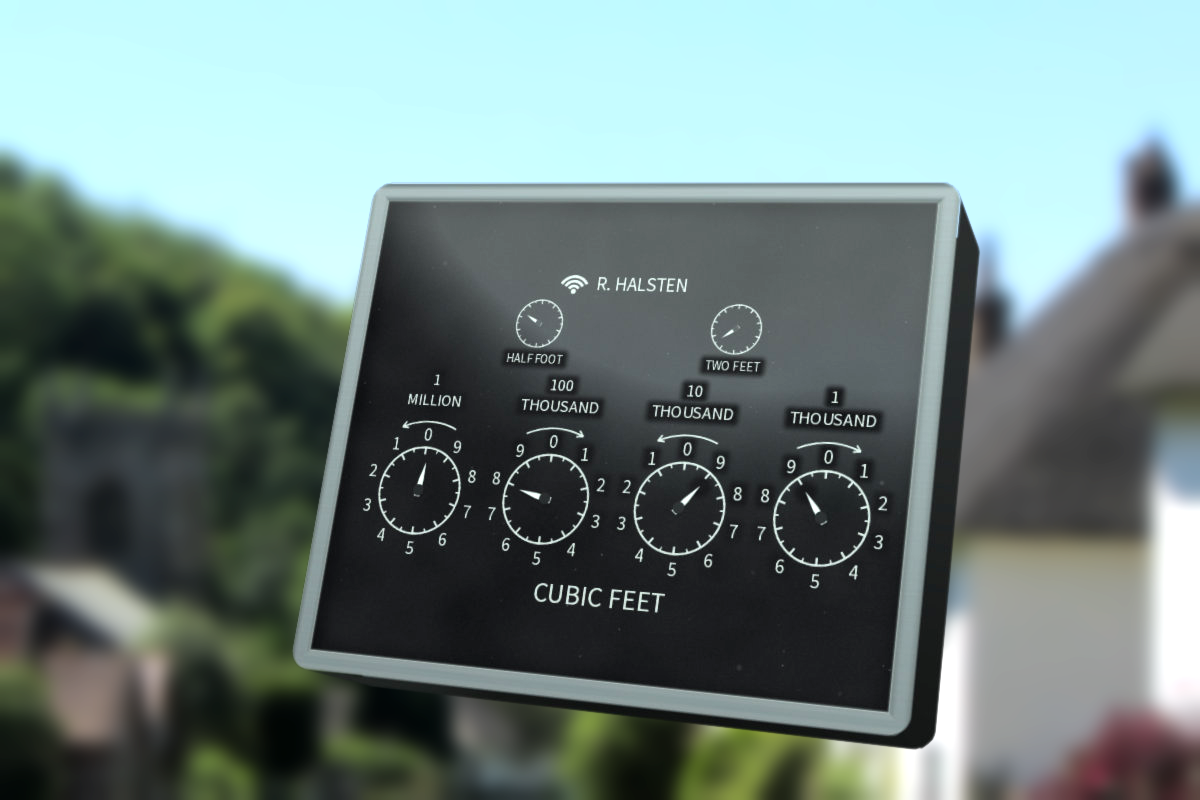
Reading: {"value": 978900, "unit": "ft³"}
